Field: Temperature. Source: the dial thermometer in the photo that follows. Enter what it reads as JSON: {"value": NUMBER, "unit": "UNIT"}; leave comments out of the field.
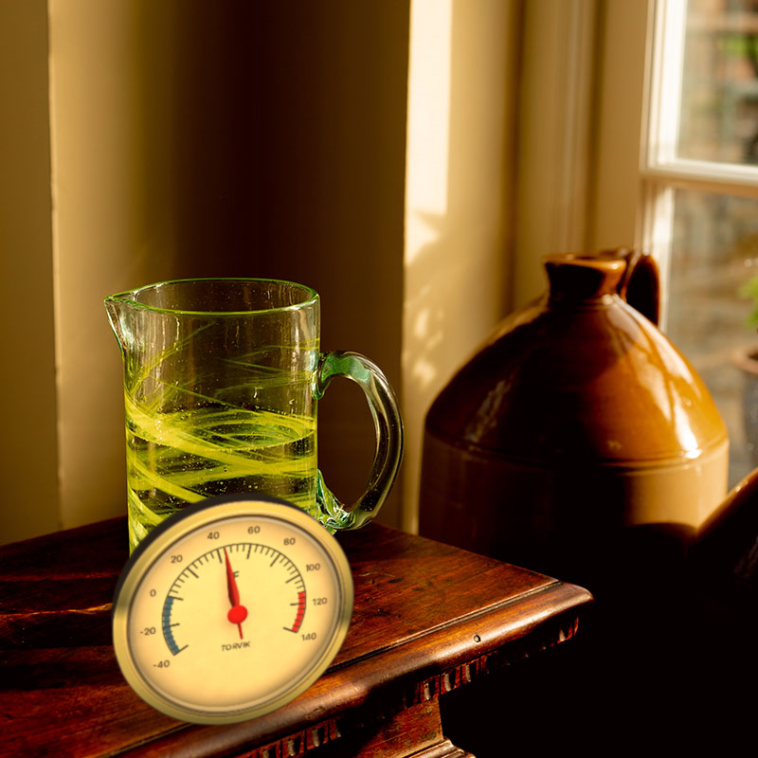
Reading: {"value": 44, "unit": "°F"}
